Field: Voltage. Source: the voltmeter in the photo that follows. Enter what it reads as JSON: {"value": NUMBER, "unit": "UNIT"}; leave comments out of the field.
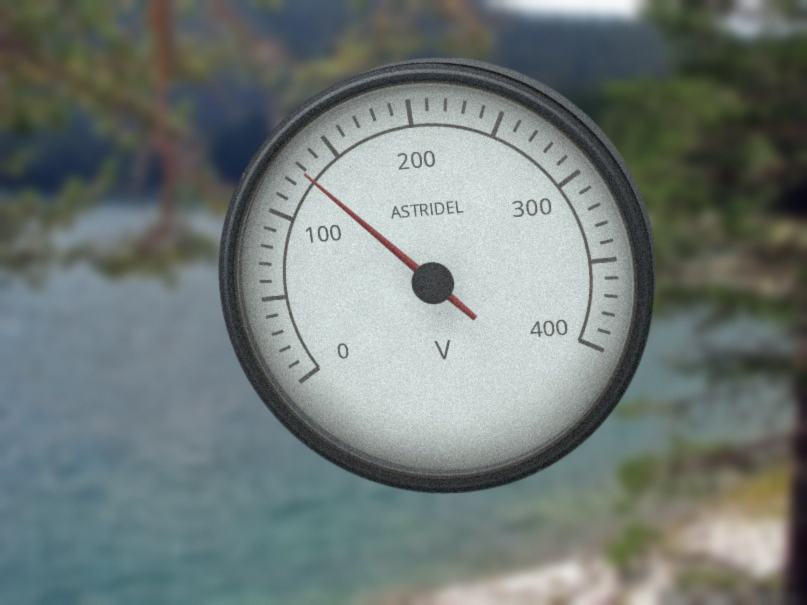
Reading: {"value": 130, "unit": "V"}
